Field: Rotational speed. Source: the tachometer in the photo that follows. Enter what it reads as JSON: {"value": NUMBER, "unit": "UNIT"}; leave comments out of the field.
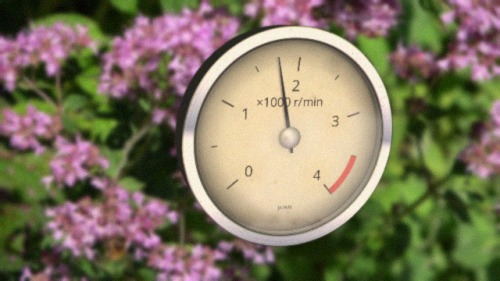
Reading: {"value": 1750, "unit": "rpm"}
